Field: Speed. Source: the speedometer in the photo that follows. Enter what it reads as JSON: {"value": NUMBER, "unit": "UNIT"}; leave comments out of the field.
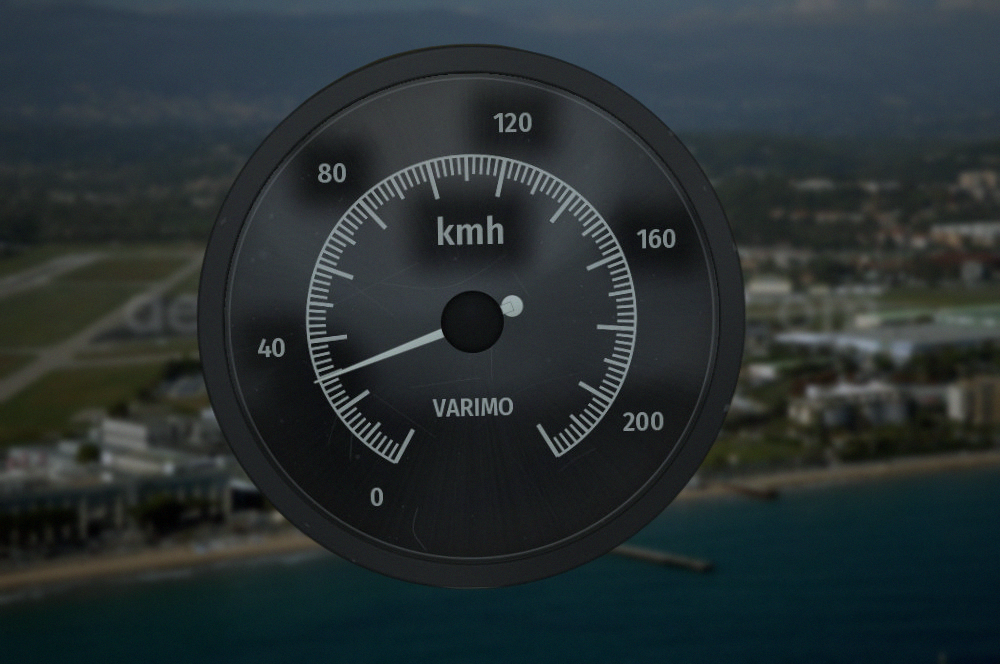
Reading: {"value": 30, "unit": "km/h"}
